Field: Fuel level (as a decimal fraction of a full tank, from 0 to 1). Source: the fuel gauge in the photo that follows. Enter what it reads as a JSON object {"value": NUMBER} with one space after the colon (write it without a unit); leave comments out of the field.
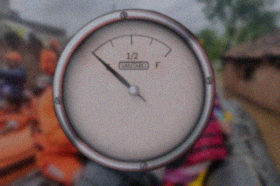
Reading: {"value": 0}
